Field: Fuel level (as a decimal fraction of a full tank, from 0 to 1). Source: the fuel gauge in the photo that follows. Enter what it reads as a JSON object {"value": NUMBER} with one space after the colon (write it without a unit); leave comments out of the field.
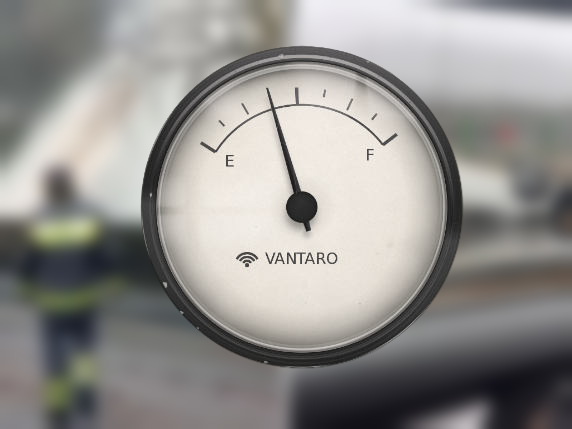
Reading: {"value": 0.375}
